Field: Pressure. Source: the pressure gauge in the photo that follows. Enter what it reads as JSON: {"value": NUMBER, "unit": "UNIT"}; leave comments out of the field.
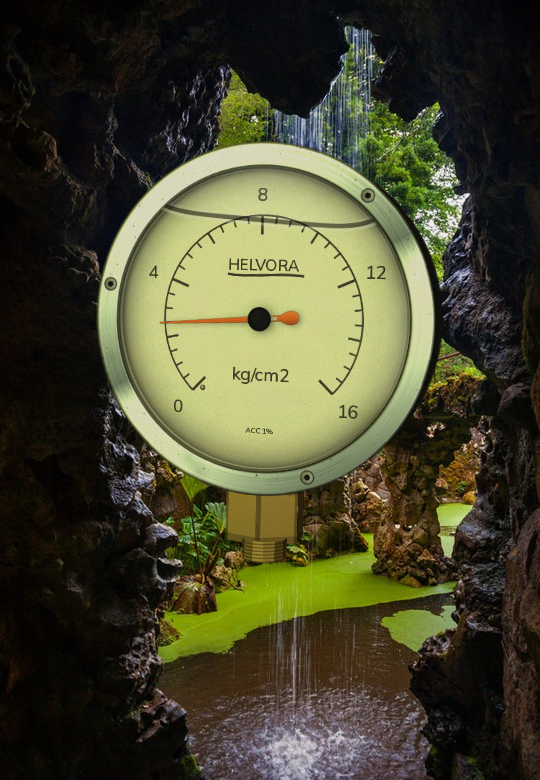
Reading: {"value": 2.5, "unit": "kg/cm²"}
